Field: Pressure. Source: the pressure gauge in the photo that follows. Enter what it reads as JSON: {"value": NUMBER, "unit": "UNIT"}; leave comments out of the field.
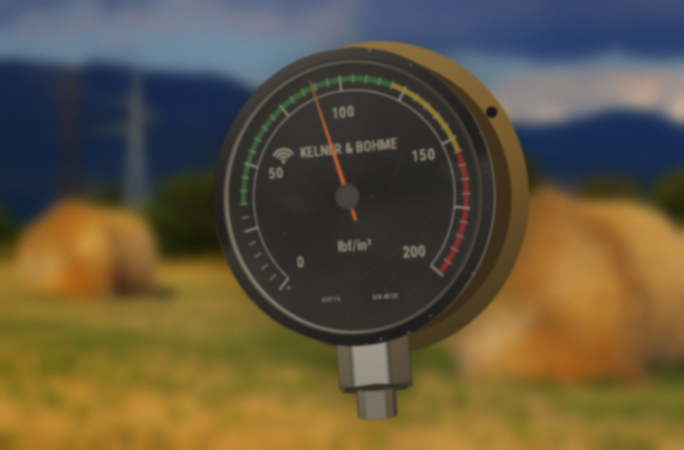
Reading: {"value": 90, "unit": "psi"}
